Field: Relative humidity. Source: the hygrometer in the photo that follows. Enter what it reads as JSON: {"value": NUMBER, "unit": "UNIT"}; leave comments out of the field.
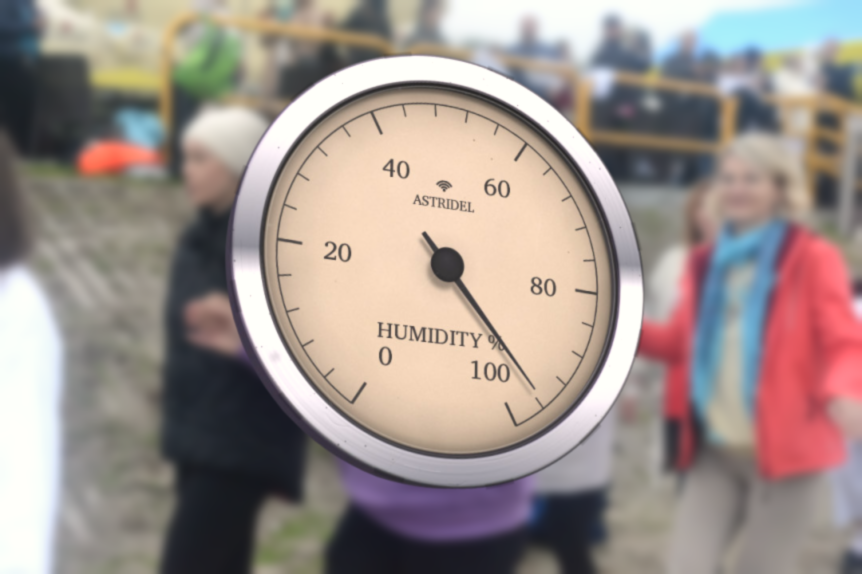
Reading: {"value": 96, "unit": "%"}
